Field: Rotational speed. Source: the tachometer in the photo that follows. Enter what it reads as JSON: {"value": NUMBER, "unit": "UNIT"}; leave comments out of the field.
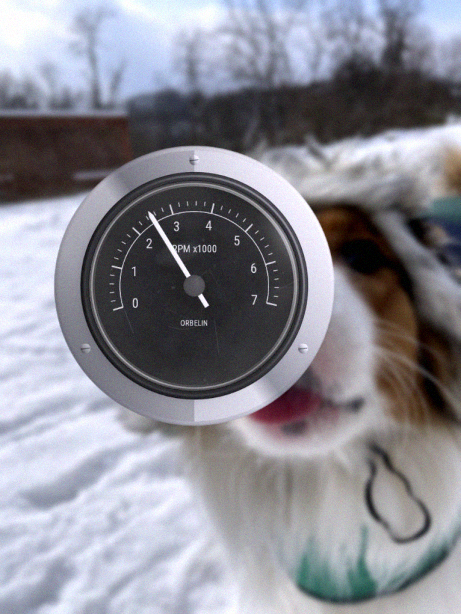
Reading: {"value": 2500, "unit": "rpm"}
